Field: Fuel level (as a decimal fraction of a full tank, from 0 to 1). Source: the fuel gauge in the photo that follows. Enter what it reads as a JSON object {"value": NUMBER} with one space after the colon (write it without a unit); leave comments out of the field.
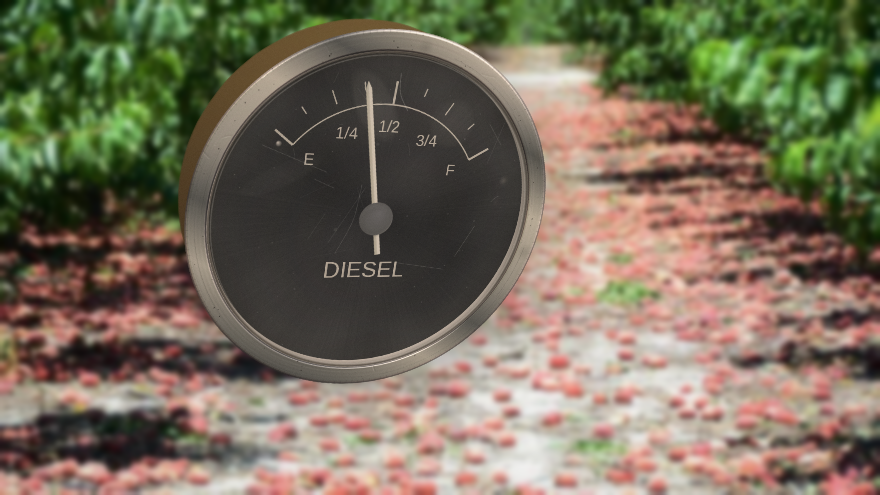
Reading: {"value": 0.375}
